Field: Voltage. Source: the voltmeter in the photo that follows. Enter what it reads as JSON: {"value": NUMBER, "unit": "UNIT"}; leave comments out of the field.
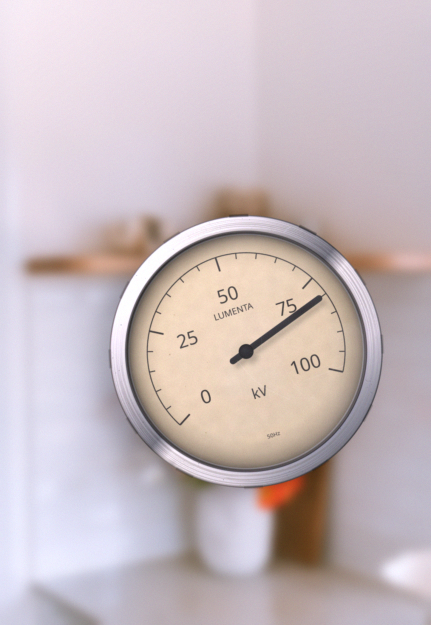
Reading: {"value": 80, "unit": "kV"}
